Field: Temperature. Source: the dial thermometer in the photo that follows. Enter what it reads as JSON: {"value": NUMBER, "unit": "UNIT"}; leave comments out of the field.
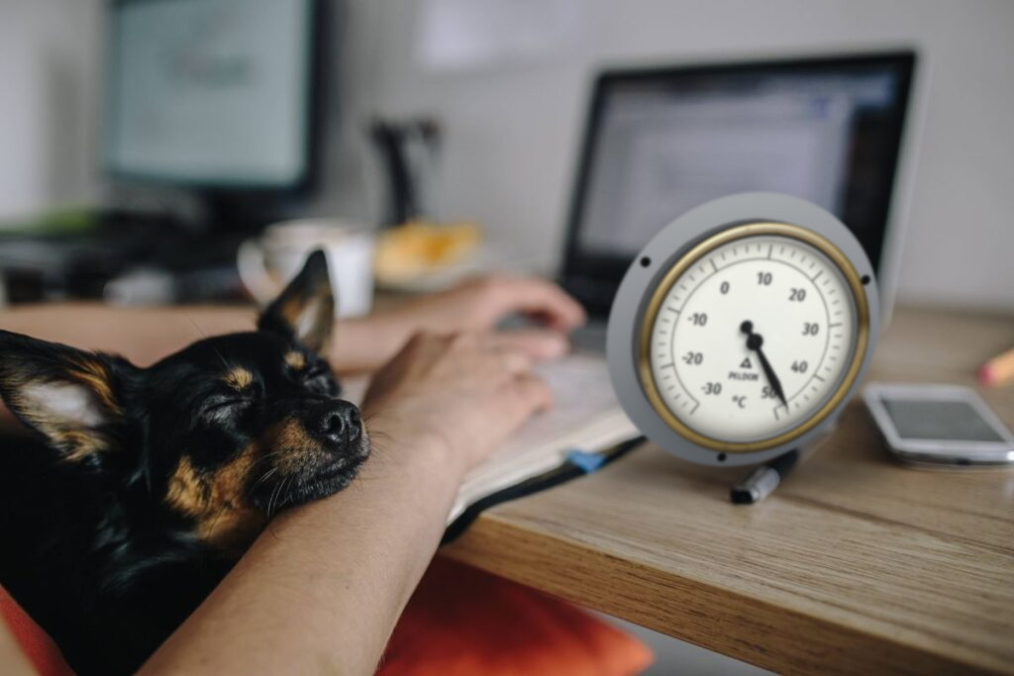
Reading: {"value": 48, "unit": "°C"}
